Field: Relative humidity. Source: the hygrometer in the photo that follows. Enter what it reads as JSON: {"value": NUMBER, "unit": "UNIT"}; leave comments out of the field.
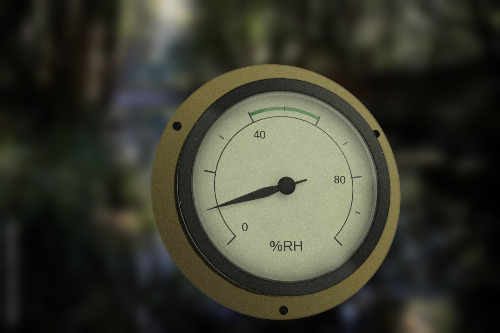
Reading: {"value": 10, "unit": "%"}
